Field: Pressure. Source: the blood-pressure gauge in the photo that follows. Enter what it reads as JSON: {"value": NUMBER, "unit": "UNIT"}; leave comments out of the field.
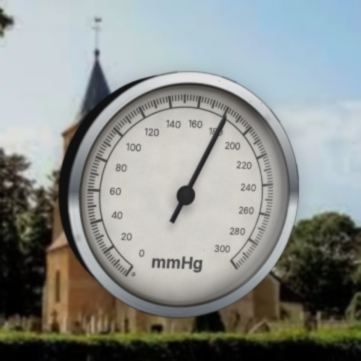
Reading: {"value": 180, "unit": "mmHg"}
